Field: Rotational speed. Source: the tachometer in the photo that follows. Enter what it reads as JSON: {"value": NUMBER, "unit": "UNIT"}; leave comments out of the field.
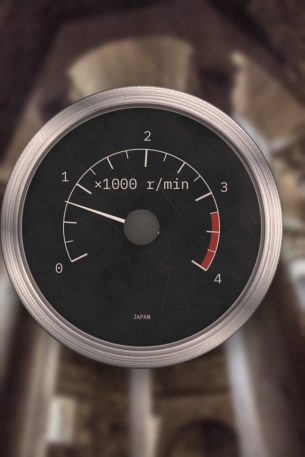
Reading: {"value": 750, "unit": "rpm"}
